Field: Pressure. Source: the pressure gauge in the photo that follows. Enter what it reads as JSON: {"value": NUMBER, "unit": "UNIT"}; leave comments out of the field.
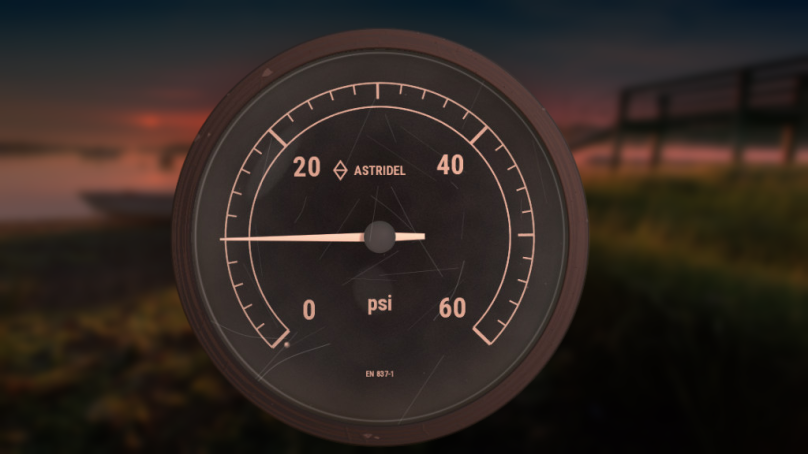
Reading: {"value": 10, "unit": "psi"}
